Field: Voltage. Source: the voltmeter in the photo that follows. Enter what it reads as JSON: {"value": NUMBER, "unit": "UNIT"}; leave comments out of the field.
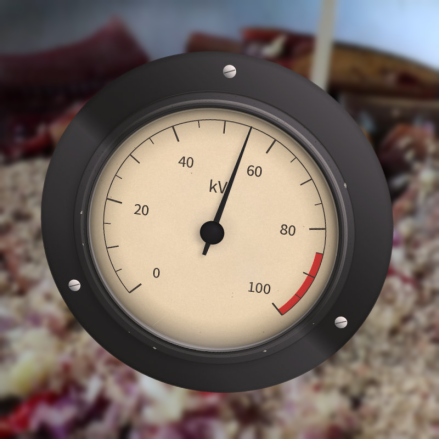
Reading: {"value": 55, "unit": "kV"}
